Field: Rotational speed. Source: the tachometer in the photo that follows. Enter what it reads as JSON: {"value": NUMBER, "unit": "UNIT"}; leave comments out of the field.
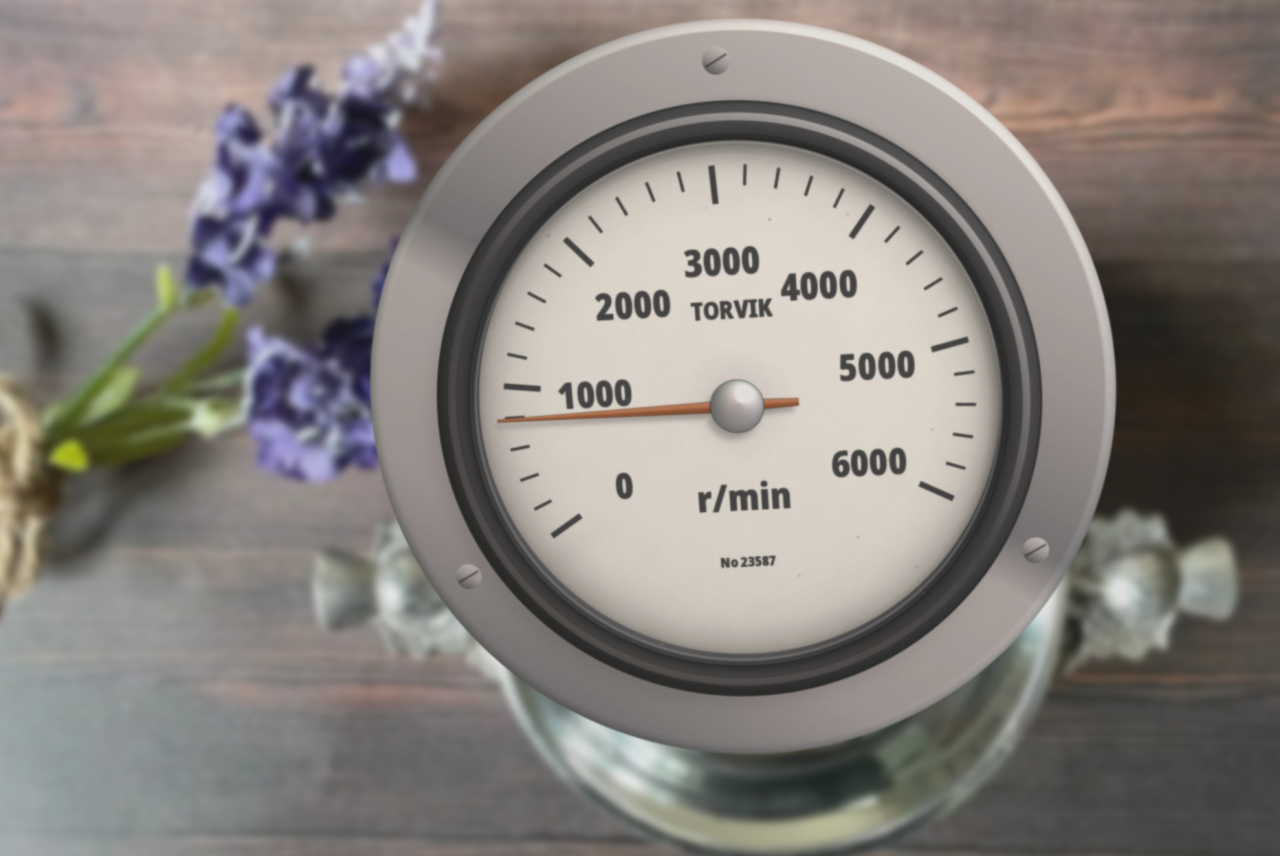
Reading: {"value": 800, "unit": "rpm"}
